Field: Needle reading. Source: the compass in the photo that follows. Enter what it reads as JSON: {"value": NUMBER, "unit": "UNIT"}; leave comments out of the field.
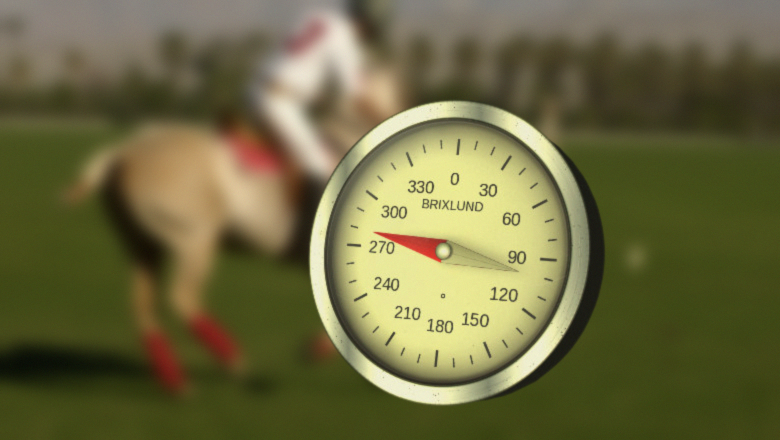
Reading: {"value": 280, "unit": "°"}
